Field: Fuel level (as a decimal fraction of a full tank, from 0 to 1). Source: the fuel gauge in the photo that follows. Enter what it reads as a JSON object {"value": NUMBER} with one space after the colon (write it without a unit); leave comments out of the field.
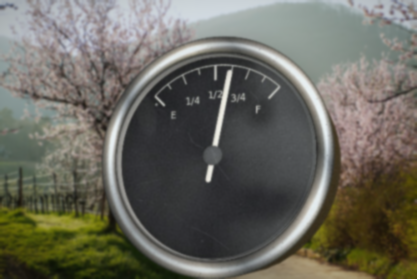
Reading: {"value": 0.625}
